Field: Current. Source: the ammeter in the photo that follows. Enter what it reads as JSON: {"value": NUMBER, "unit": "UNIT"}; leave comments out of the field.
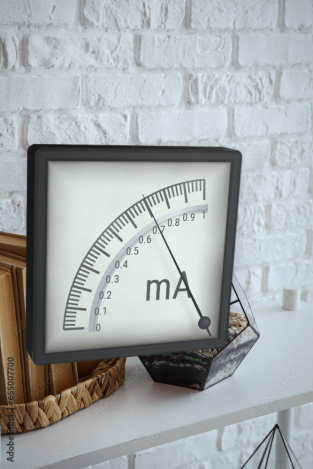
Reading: {"value": 0.7, "unit": "mA"}
